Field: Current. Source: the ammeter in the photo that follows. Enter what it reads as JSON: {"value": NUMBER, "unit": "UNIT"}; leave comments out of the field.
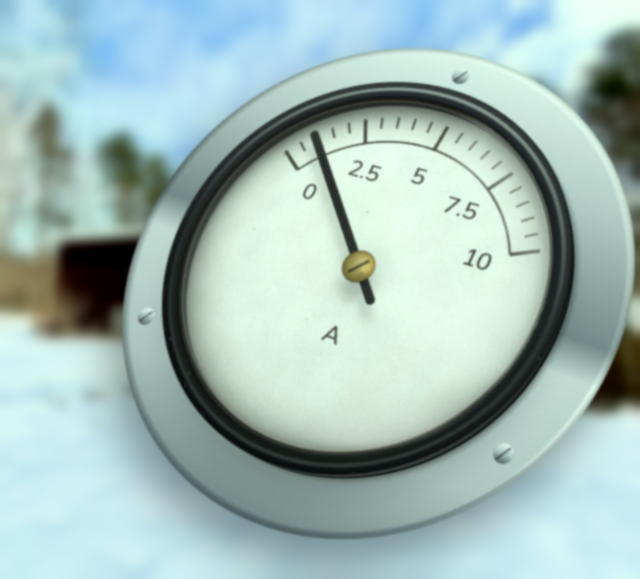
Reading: {"value": 1, "unit": "A"}
